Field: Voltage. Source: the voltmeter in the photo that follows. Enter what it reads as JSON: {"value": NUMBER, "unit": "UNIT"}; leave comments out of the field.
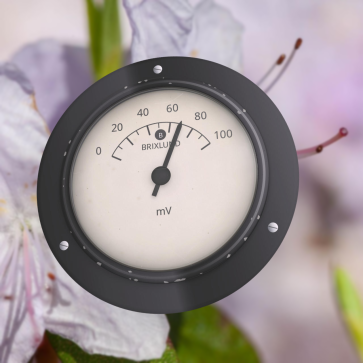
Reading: {"value": 70, "unit": "mV"}
